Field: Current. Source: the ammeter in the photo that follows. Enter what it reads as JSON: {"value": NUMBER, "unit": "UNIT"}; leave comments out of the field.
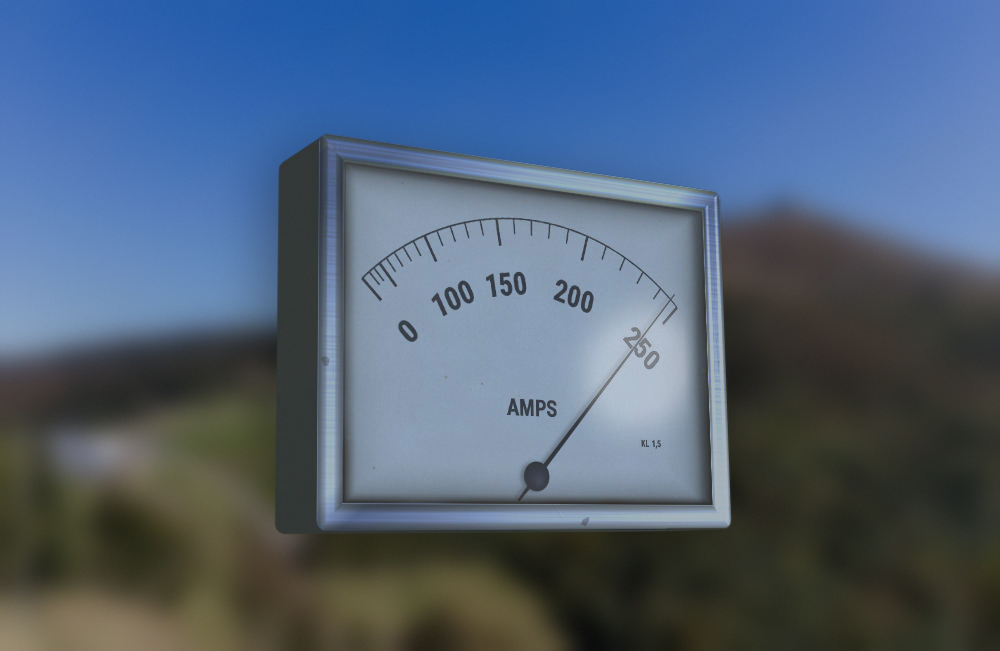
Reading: {"value": 245, "unit": "A"}
